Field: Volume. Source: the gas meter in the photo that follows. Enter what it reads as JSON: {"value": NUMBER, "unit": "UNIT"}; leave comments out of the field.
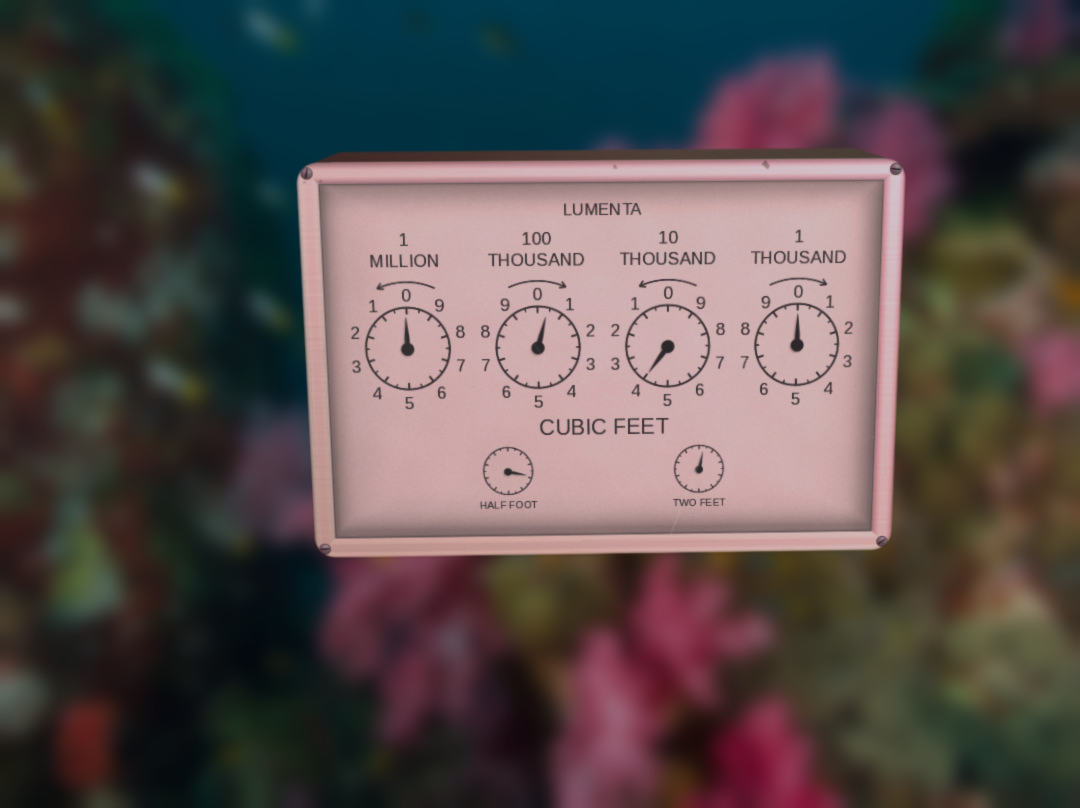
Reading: {"value": 4000, "unit": "ft³"}
